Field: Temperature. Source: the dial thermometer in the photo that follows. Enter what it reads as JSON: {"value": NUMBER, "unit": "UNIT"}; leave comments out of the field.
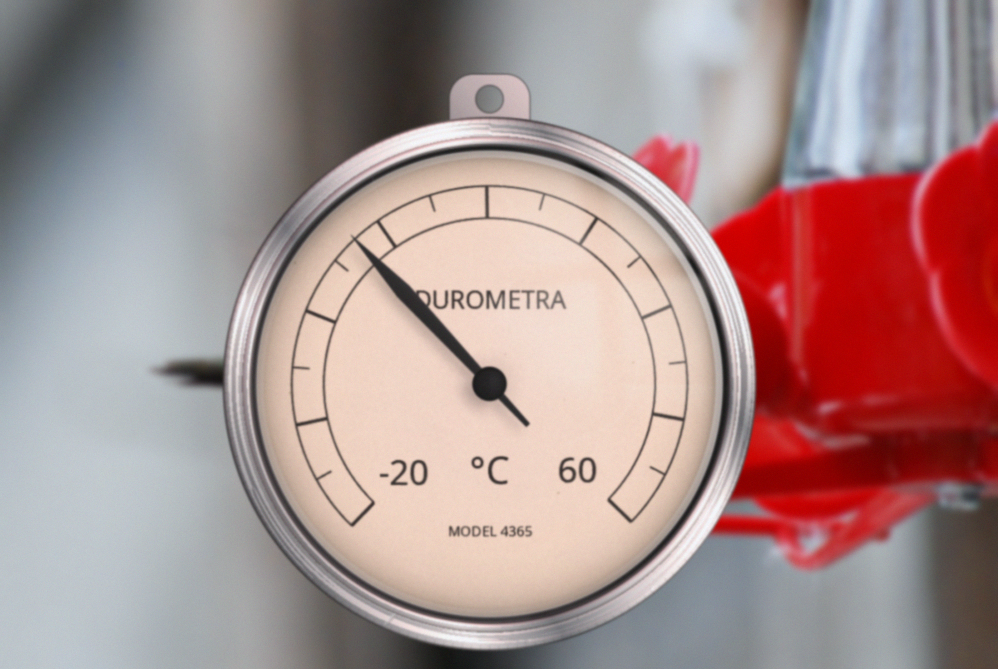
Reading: {"value": 7.5, "unit": "°C"}
